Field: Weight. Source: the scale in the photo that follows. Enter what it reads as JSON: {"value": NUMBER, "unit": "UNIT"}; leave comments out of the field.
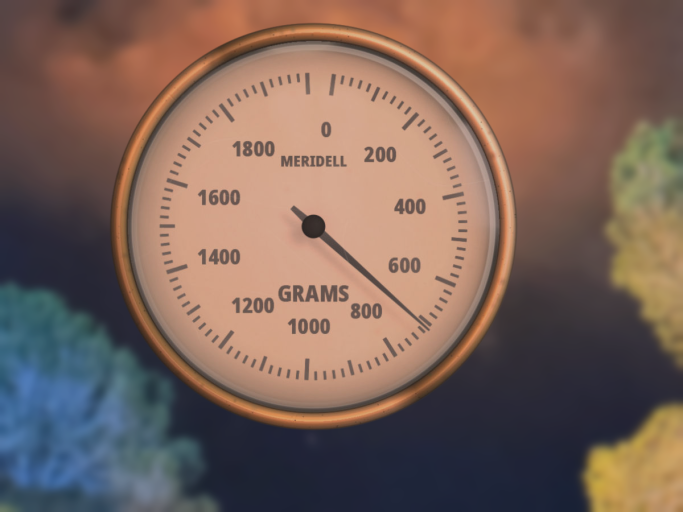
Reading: {"value": 710, "unit": "g"}
